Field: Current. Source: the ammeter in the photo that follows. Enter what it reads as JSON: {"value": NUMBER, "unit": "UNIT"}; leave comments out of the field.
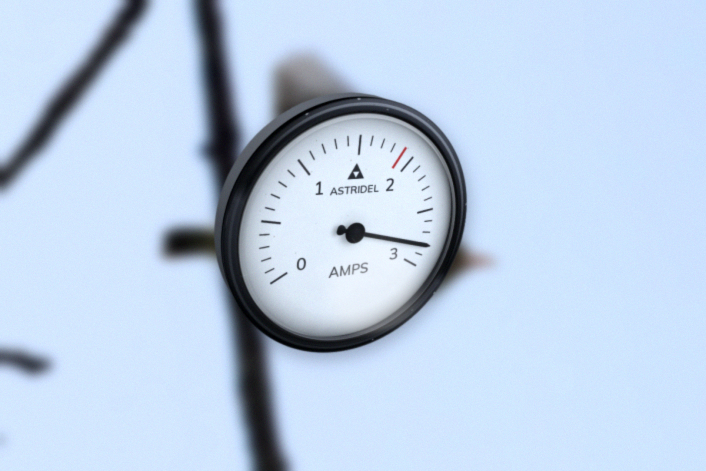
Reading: {"value": 2.8, "unit": "A"}
